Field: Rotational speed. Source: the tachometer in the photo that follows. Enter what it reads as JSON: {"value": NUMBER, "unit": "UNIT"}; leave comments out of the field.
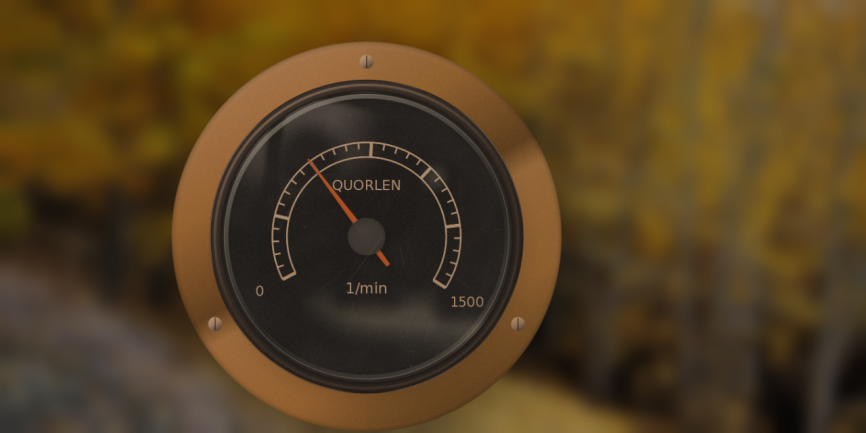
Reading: {"value": 500, "unit": "rpm"}
